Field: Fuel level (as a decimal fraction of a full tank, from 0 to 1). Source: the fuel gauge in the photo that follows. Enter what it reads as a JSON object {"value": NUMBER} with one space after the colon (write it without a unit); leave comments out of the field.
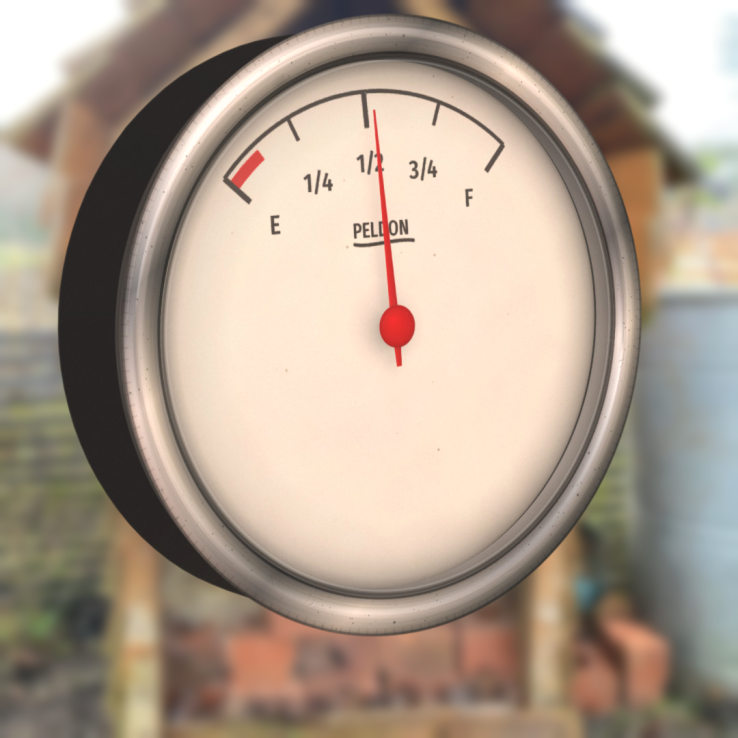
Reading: {"value": 0.5}
